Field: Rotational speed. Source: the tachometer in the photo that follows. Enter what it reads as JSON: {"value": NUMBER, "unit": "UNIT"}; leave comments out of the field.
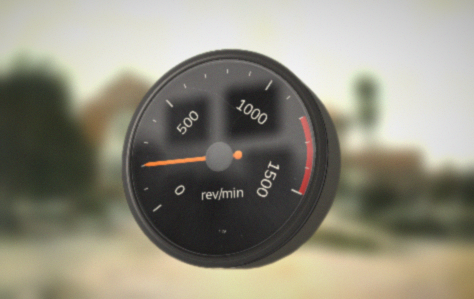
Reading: {"value": 200, "unit": "rpm"}
